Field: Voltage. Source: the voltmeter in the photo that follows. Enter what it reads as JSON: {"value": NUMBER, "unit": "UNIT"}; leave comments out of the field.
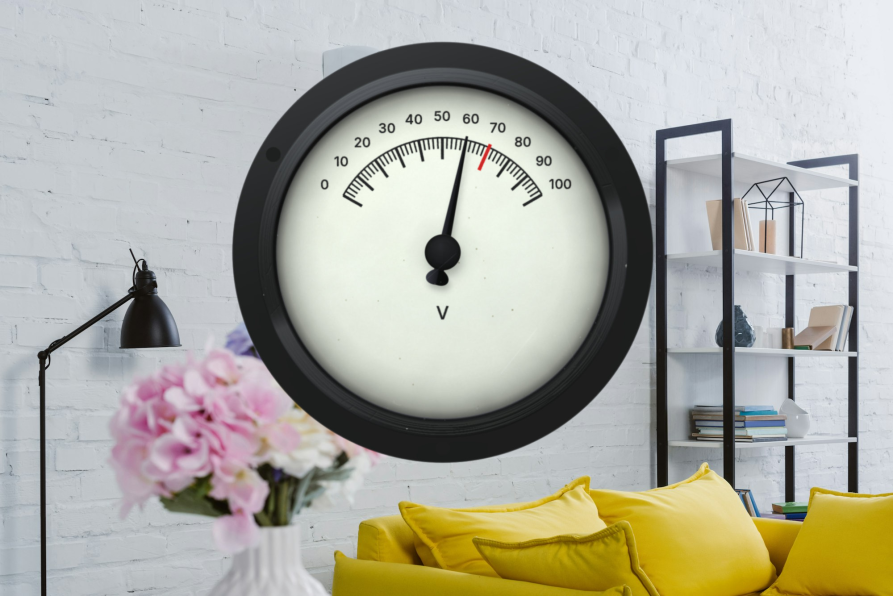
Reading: {"value": 60, "unit": "V"}
